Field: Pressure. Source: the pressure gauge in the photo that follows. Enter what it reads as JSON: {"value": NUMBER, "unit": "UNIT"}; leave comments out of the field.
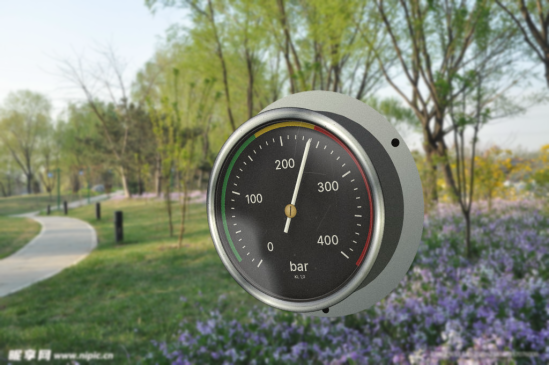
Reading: {"value": 240, "unit": "bar"}
